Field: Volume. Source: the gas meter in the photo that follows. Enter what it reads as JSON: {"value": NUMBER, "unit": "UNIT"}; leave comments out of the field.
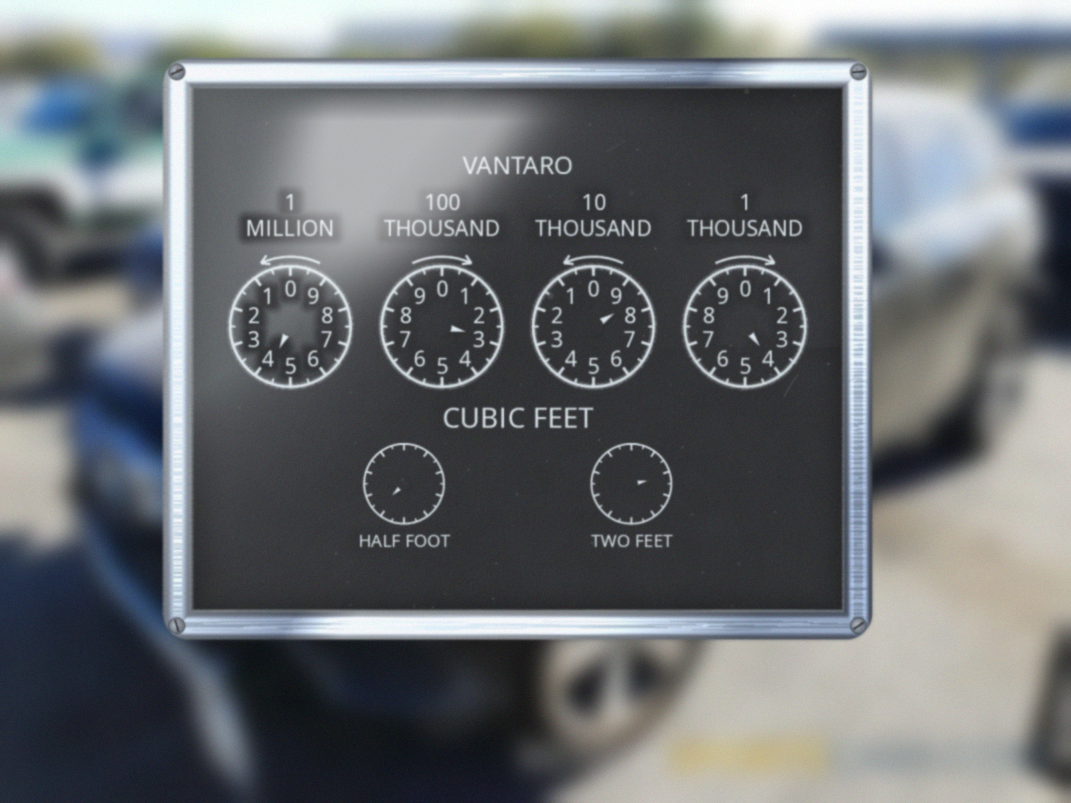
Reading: {"value": 428400, "unit": "ft³"}
